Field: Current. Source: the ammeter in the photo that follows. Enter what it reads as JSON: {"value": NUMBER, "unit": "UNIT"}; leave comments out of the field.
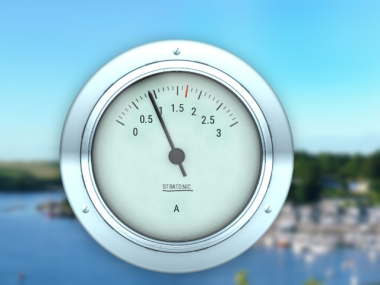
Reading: {"value": 0.9, "unit": "A"}
